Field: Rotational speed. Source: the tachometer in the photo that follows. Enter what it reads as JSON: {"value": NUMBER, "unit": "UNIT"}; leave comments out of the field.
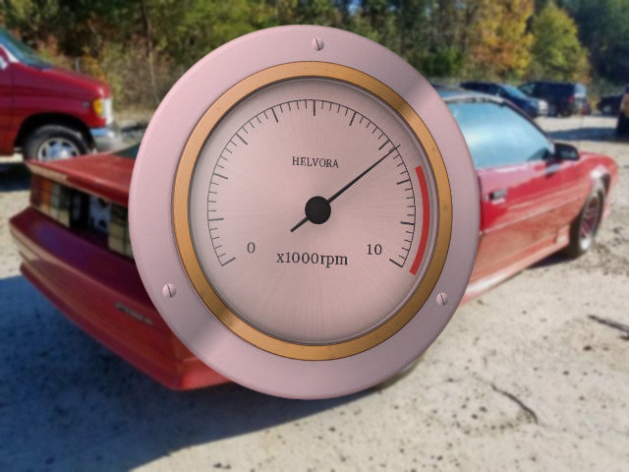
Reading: {"value": 7200, "unit": "rpm"}
